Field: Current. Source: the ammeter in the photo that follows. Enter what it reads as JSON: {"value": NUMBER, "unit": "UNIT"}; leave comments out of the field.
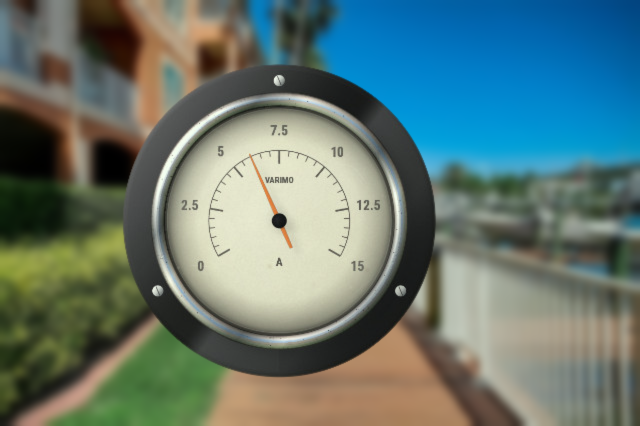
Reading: {"value": 6, "unit": "A"}
